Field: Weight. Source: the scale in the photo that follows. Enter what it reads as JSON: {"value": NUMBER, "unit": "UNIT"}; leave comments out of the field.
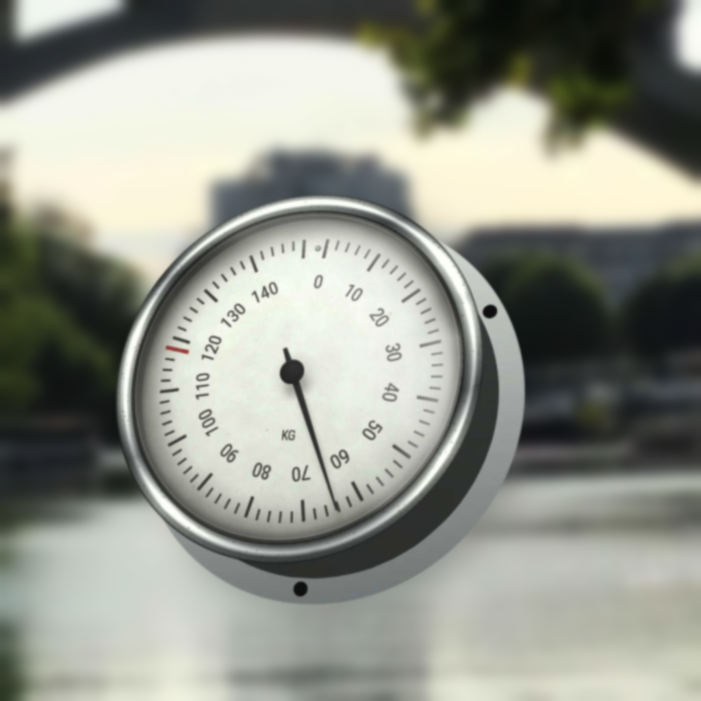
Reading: {"value": 64, "unit": "kg"}
